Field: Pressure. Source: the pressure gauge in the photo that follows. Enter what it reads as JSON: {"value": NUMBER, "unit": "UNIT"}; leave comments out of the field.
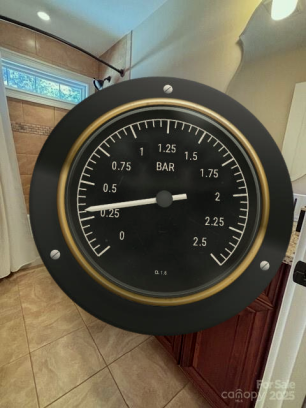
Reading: {"value": 0.3, "unit": "bar"}
